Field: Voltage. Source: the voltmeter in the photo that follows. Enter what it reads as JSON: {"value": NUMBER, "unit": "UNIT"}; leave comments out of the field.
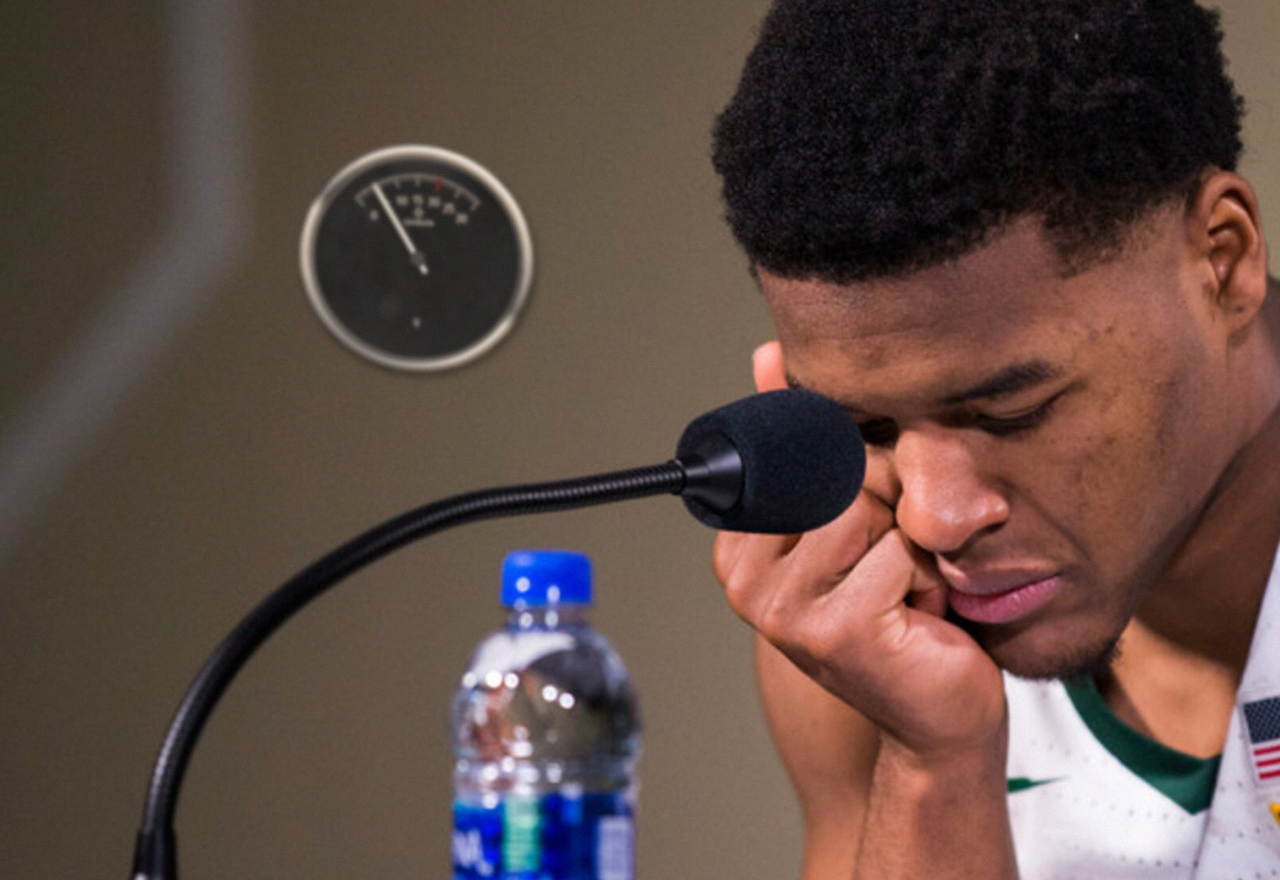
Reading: {"value": 5, "unit": "V"}
